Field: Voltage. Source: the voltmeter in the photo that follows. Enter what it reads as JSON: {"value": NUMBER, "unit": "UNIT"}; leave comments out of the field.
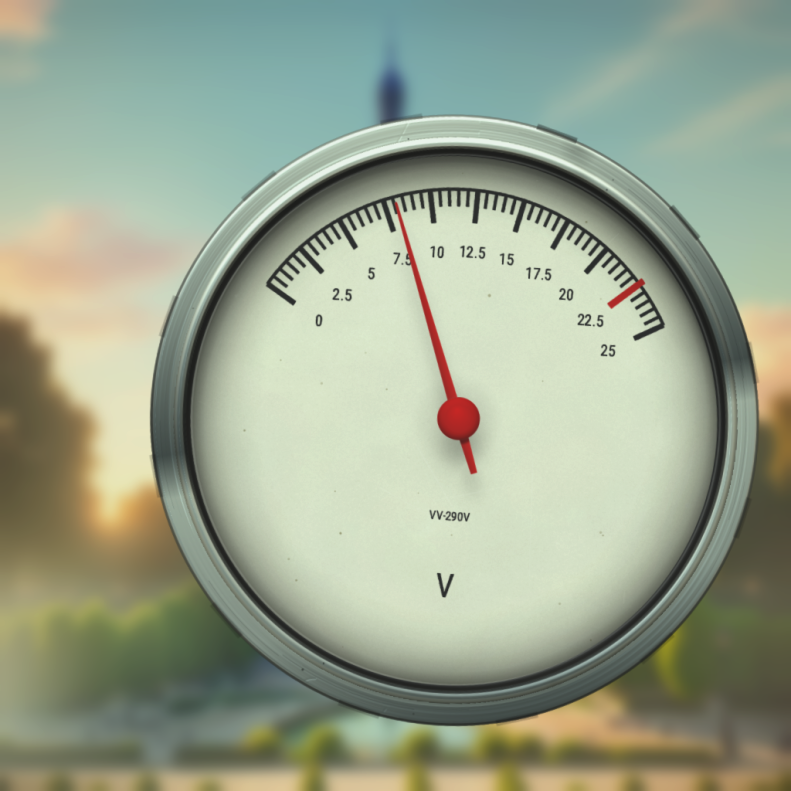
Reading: {"value": 8, "unit": "V"}
